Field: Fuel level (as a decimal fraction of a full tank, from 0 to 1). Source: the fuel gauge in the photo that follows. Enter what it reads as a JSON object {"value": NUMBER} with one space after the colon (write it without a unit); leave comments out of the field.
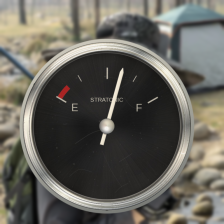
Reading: {"value": 0.625}
